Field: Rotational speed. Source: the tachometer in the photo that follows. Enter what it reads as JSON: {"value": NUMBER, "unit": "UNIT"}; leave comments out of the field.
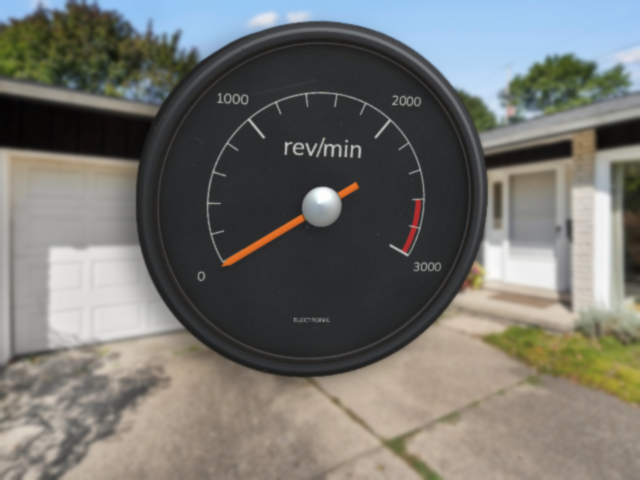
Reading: {"value": 0, "unit": "rpm"}
